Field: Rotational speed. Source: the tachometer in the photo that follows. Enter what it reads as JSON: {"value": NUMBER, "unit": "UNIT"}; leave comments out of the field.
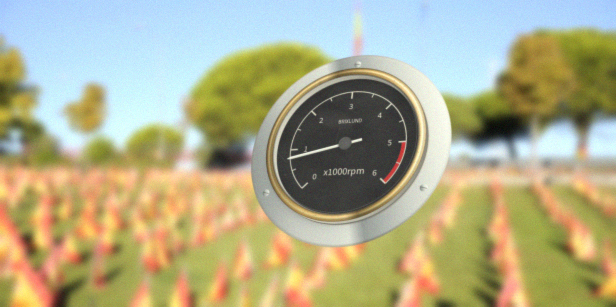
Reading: {"value": 750, "unit": "rpm"}
